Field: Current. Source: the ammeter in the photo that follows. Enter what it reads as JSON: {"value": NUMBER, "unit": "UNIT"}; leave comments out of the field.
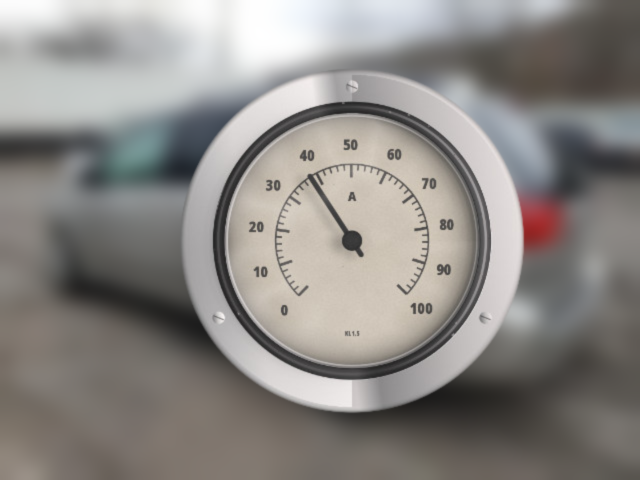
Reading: {"value": 38, "unit": "A"}
